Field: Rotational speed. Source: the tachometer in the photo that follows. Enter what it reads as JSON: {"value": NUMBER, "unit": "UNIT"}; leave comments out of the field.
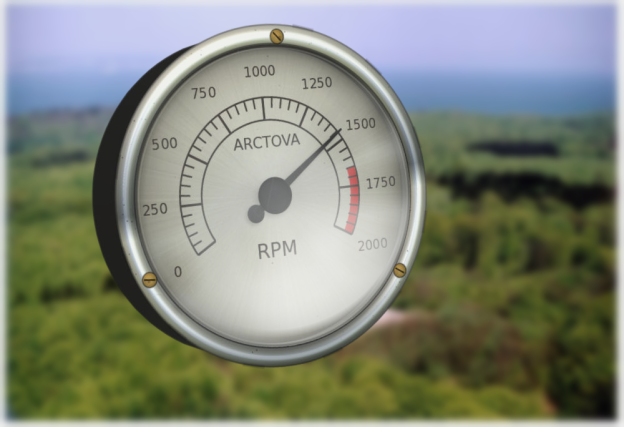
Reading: {"value": 1450, "unit": "rpm"}
